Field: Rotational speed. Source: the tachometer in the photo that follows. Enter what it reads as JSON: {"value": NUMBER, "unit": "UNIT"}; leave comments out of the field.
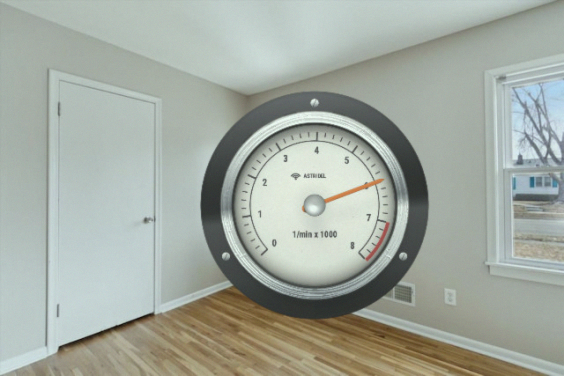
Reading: {"value": 6000, "unit": "rpm"}
